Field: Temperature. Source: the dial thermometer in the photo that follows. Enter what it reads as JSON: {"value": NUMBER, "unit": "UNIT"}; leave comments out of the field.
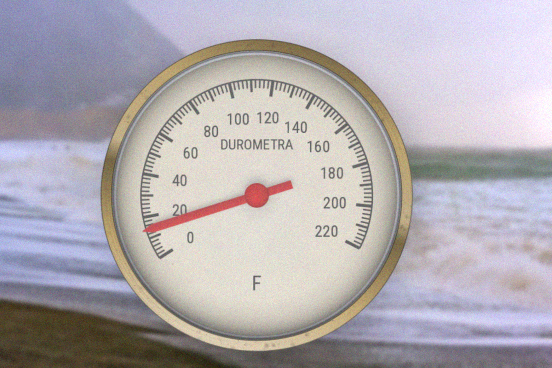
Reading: {"value": 14, "unit": "°F"}
